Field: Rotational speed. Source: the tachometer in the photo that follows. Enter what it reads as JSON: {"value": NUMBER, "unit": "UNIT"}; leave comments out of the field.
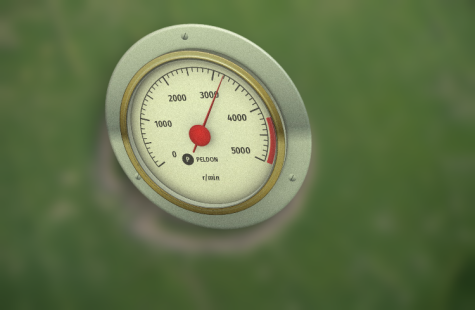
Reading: {"value": 3200, "unit": "rpm"}
